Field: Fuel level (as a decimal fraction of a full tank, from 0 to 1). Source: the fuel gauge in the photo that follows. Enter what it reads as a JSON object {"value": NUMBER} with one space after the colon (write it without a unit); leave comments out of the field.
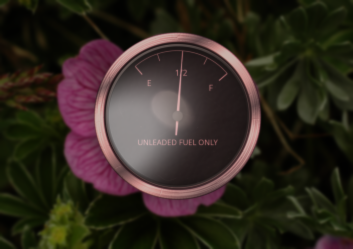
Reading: {"value": 0.5}
